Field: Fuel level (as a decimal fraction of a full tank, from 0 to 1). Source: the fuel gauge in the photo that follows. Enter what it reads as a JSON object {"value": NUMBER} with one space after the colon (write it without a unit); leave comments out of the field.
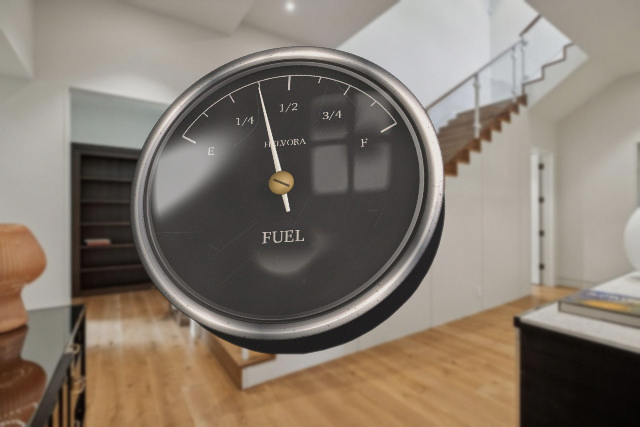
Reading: {"value": 0.375}
